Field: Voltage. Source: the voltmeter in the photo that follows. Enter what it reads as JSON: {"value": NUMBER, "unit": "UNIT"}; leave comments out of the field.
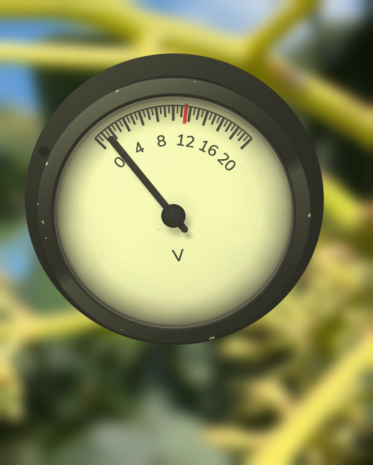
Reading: {"value": 1.5, "unit": "V"}
